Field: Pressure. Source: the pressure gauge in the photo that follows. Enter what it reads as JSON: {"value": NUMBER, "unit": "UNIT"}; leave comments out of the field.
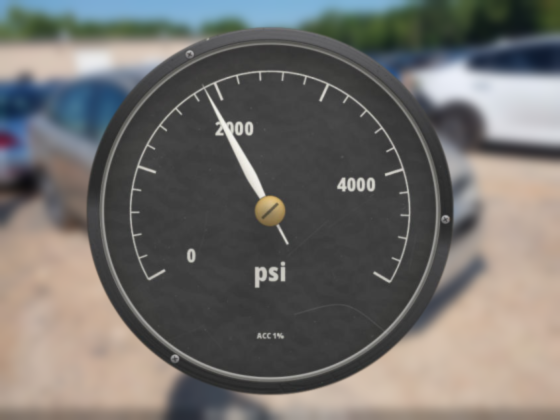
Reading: {"value": 1900, "unit": "psi"}
